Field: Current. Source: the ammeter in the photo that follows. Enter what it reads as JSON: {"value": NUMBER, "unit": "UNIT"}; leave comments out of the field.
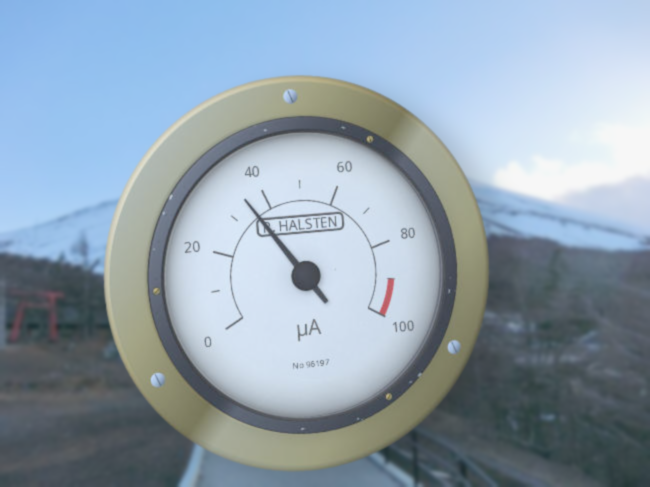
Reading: {"value": 35, "unit": "µA"}
